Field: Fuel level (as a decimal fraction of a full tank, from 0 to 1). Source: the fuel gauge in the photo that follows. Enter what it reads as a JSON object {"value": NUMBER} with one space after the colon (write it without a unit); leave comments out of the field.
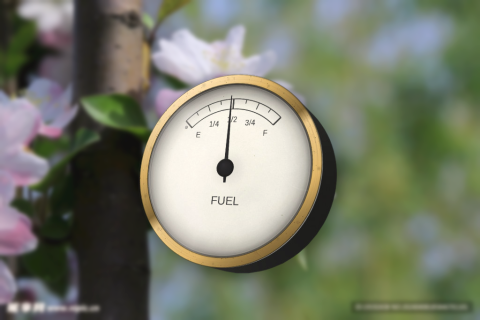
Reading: {"value": 0.5}
